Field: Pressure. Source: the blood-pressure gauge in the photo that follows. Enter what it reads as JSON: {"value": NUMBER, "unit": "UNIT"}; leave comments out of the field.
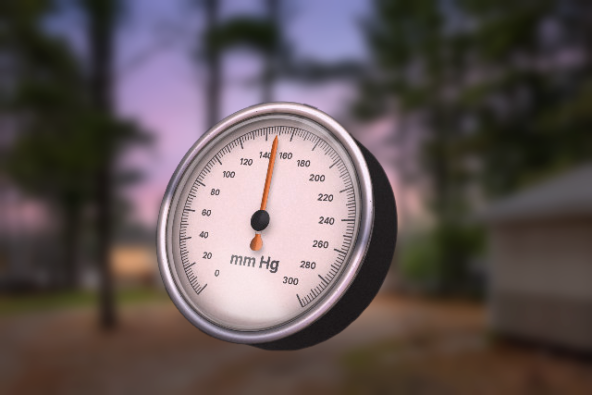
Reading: {"value": 150, "unit": "mmHg"}
